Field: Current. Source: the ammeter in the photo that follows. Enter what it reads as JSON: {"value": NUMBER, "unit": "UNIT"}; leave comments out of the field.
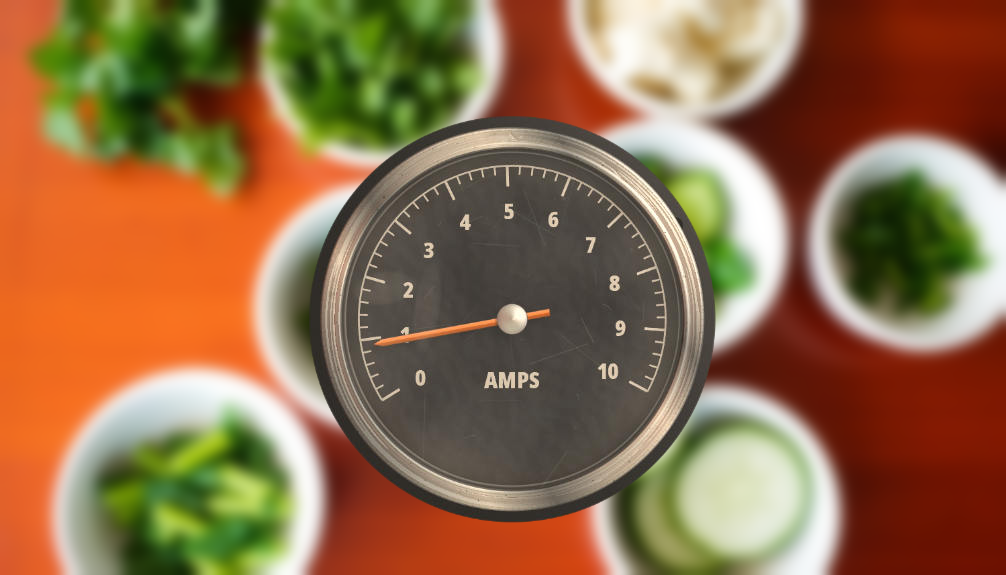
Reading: {"value": 0.9, "unit": "A"}
